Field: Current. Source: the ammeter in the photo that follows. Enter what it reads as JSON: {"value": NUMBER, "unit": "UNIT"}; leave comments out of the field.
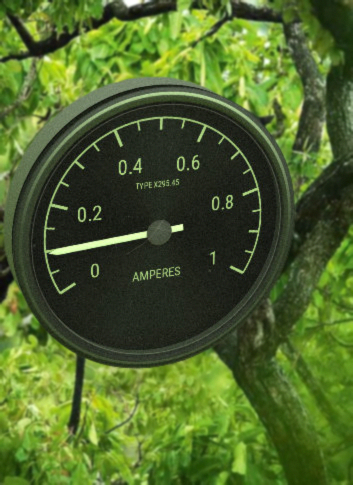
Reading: {"value": 0.1, "unit": "A"}
